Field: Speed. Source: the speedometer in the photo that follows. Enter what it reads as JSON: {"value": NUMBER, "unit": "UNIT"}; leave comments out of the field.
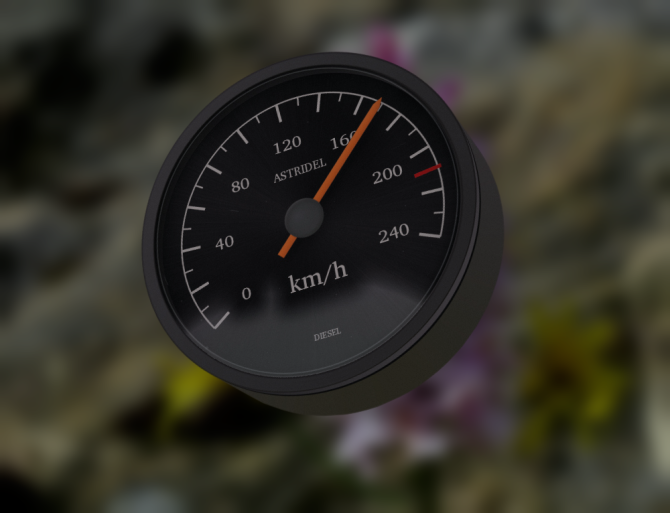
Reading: {"value": 170, "unit": "km/h"}
